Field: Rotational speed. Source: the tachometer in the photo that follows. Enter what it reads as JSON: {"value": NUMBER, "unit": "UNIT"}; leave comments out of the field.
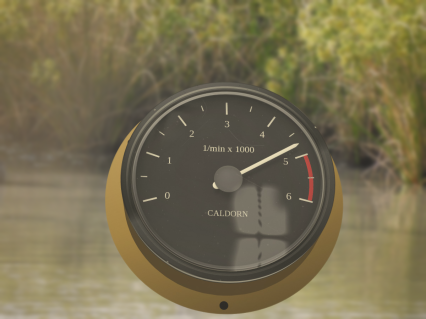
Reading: {"value": 4750, "unit": "rpm"}
